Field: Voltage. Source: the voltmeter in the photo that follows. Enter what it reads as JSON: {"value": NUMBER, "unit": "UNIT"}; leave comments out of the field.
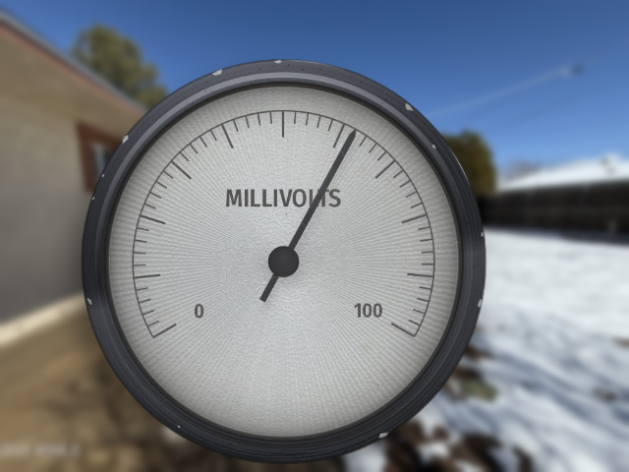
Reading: {"value": 62, "unit": "mV"}
